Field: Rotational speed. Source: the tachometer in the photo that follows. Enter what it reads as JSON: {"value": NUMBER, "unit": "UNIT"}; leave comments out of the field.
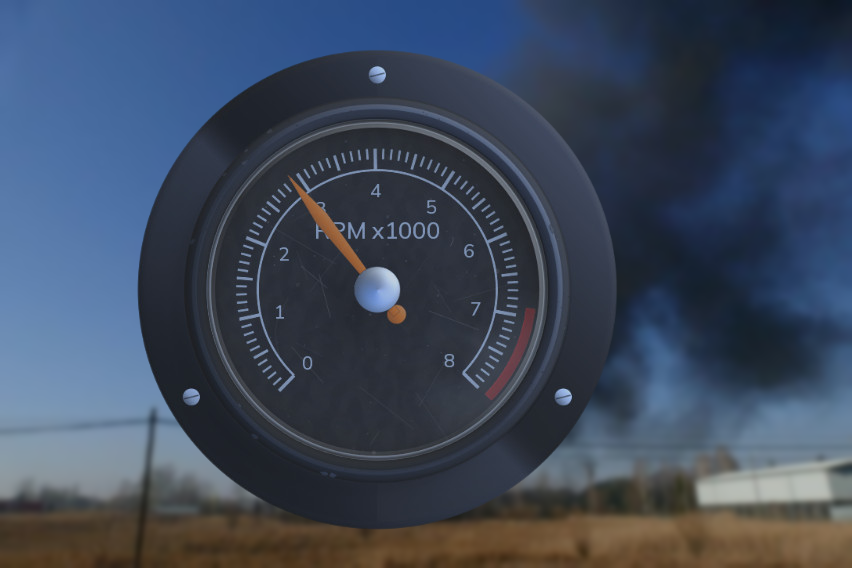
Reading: {"value": 2900, "unit": "rpm"}
